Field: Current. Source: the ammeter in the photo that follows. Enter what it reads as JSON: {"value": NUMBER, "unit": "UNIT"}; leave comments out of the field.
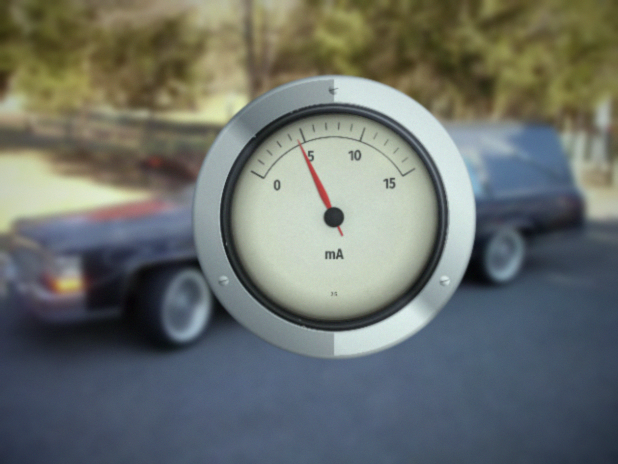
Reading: {"value": 4.5, "unit": "mA"}
